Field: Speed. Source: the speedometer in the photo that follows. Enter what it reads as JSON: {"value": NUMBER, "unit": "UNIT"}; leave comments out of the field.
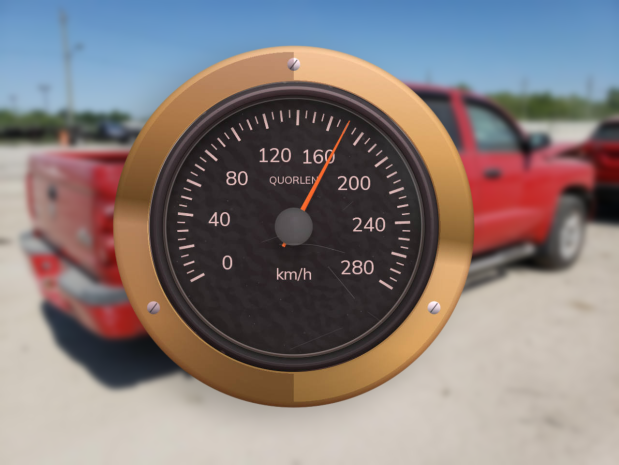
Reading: {"value": 170, "unit": "km/h"}
